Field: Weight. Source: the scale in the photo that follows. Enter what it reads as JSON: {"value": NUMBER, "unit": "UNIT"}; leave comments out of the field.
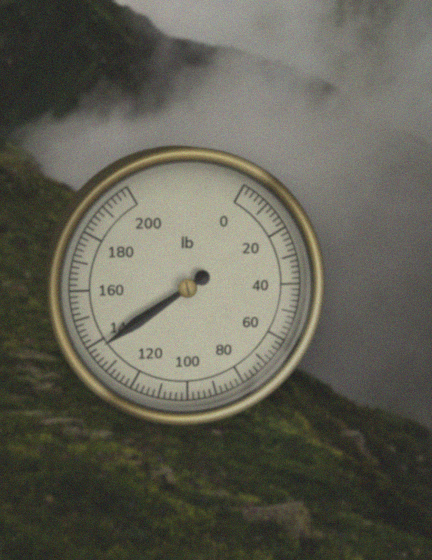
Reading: {"value": 138, "unit": "lb"}
